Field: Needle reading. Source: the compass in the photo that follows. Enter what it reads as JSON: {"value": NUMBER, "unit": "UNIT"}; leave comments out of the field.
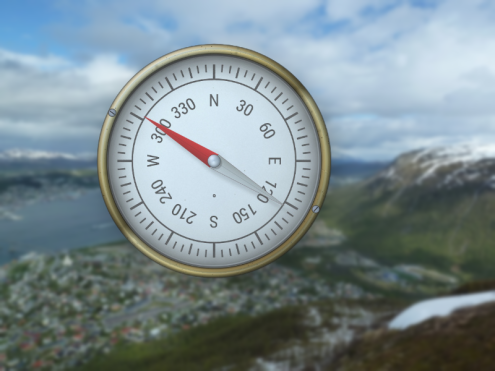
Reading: {"value": 302.5, "unit": "°"}
